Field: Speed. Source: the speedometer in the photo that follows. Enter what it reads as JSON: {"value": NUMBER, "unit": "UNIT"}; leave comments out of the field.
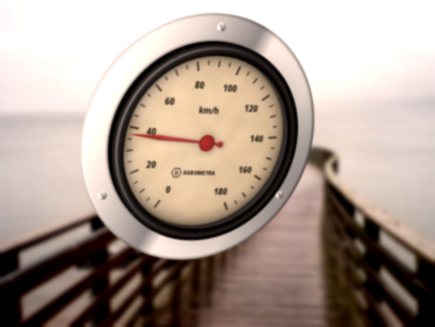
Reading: {"value": 37.5, "unit": "km/h"}
